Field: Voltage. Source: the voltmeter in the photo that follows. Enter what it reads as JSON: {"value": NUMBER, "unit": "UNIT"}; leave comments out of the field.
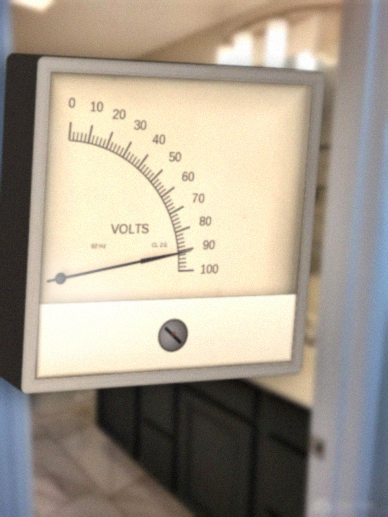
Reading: {"value": 90, "unit": "V"}
